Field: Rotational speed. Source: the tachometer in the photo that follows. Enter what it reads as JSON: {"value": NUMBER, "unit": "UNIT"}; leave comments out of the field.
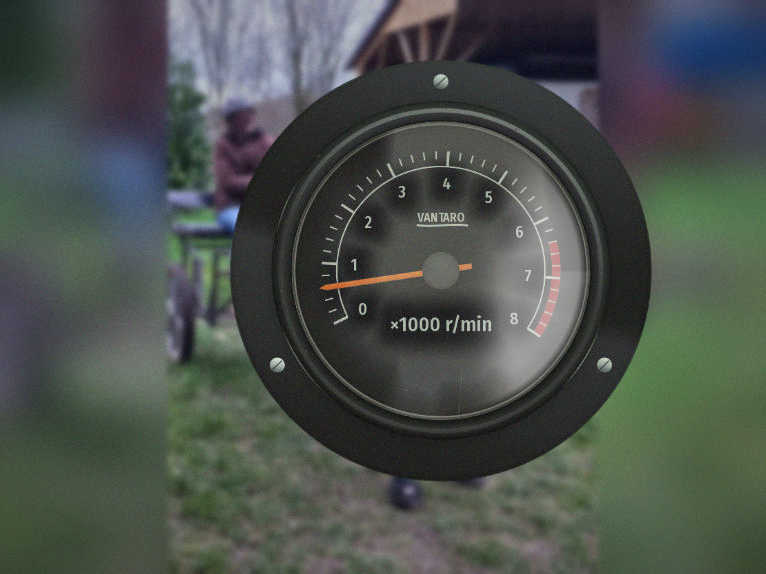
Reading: {"value": 600, "unit": "rpm"}
